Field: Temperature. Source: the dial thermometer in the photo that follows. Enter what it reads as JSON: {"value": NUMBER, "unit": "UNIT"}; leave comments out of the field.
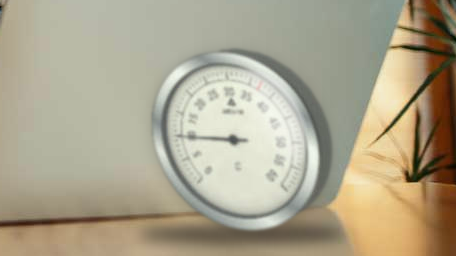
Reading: {"value": 10, "unit": "°C"}
